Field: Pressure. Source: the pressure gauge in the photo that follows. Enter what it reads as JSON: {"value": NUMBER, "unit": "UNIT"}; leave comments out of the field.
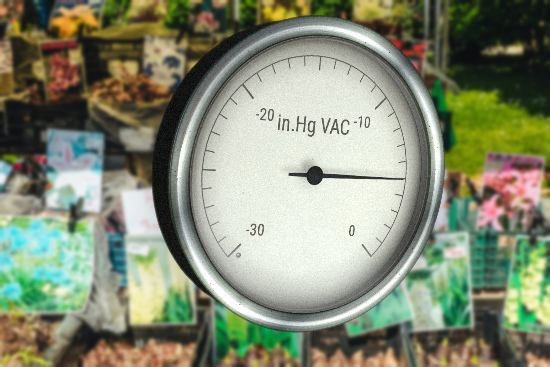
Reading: {"value": -5, "unit": "inHg"}
